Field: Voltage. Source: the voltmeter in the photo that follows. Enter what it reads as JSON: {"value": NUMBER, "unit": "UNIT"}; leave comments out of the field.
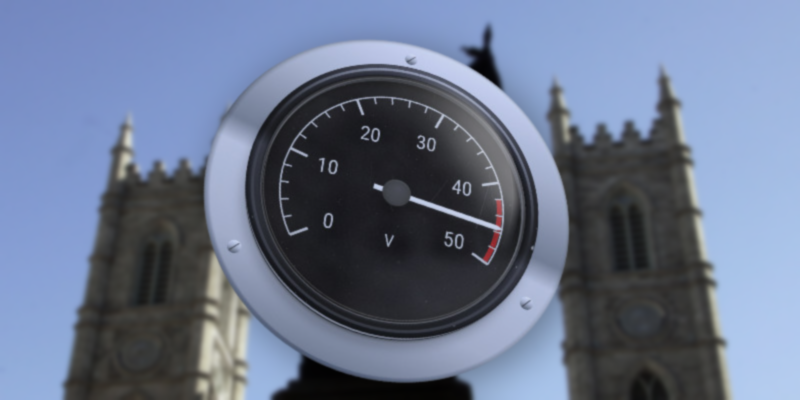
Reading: {"value": 46, "unit": "V"}
